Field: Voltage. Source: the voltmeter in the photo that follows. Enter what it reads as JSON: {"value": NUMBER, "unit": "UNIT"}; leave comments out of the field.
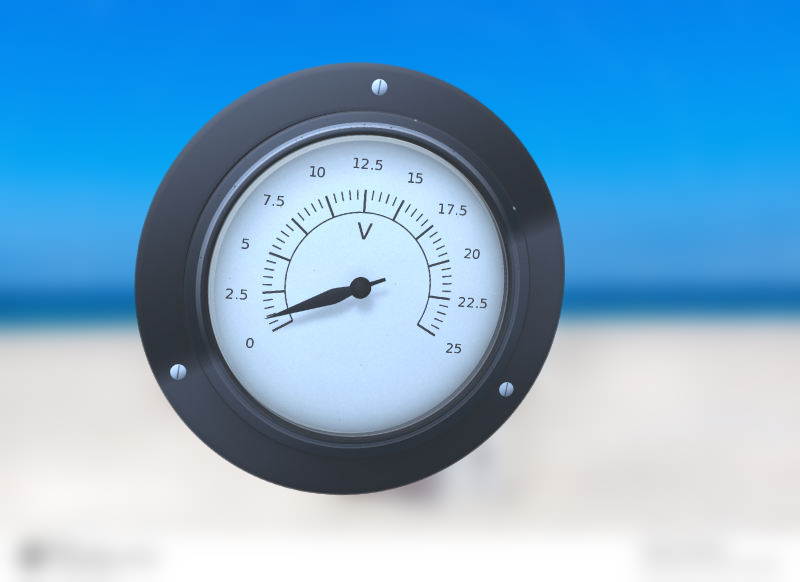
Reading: {"value": 1, "unit": "V"}
